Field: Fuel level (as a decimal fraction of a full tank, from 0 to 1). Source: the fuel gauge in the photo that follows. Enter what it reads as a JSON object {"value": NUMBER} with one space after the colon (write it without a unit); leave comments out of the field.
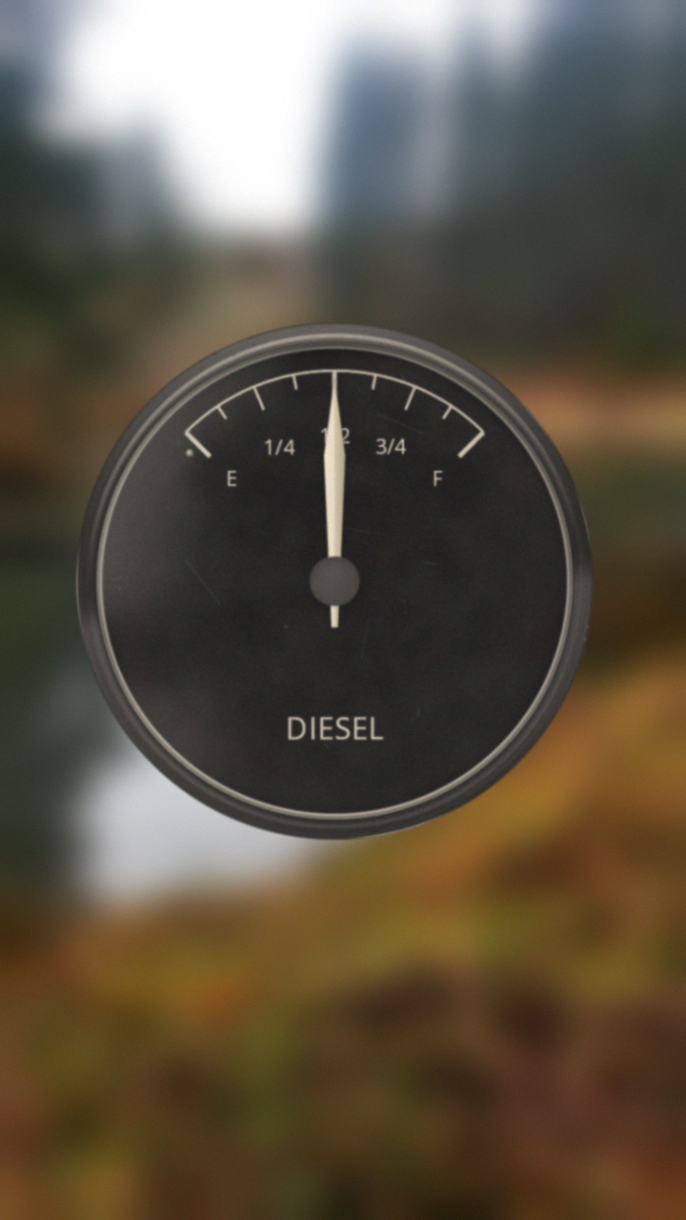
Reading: {"value": 0.5}
